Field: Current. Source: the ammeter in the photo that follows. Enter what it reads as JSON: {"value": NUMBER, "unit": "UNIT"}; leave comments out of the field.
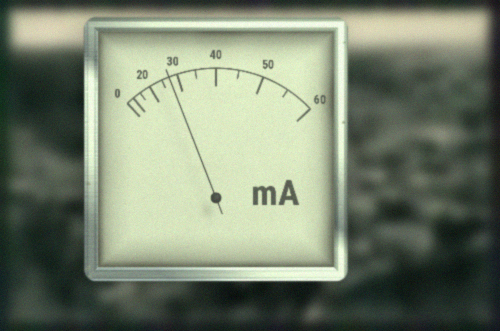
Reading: {"value": 27.5, "unit": "mA"}
